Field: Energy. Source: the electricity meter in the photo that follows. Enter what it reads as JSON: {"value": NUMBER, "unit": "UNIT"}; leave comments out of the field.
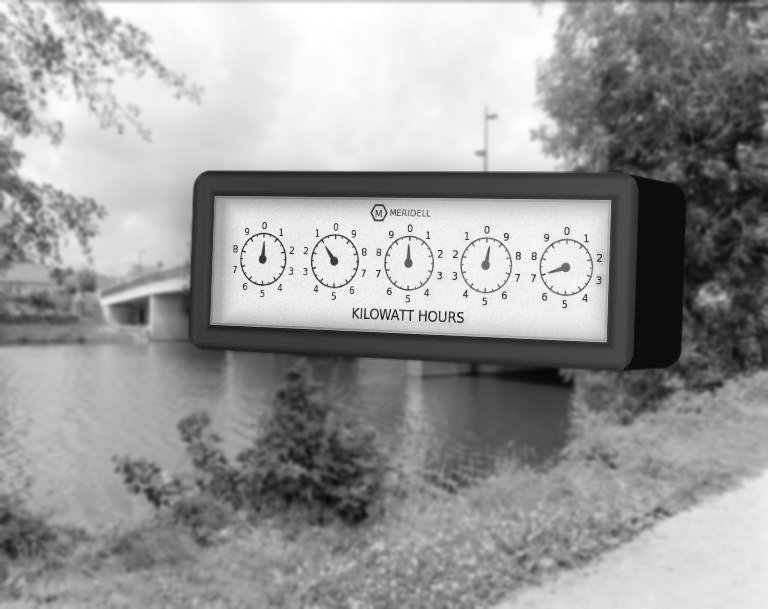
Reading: {"value": 997, "unit": "kWh"}
